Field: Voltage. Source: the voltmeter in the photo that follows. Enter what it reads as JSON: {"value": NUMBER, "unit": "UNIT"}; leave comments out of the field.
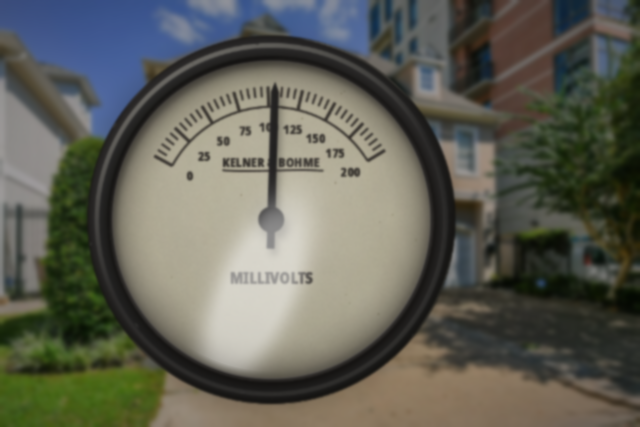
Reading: {"value": 105, "unit": "mV"}
